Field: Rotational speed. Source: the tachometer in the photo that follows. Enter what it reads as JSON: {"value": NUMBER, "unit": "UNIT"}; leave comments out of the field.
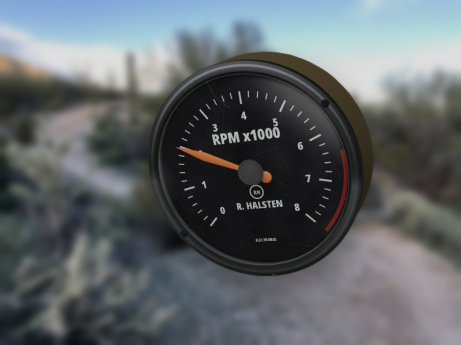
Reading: {"value": 2000, "unit": "rpm"}
